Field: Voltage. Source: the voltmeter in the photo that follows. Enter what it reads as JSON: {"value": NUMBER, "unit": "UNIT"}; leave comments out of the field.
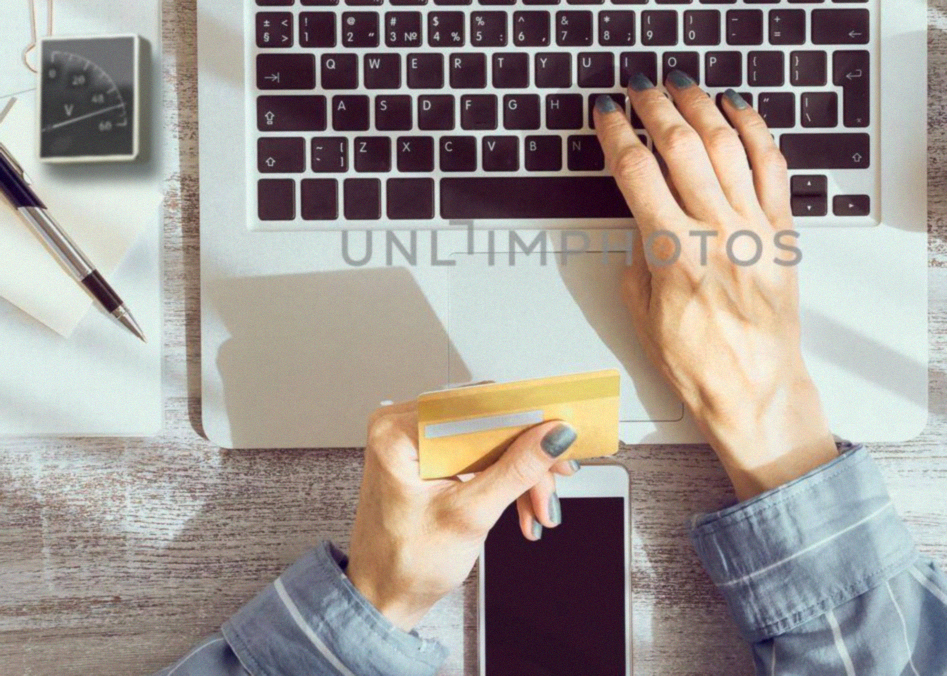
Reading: {"value": 50, "unit": "V"}
